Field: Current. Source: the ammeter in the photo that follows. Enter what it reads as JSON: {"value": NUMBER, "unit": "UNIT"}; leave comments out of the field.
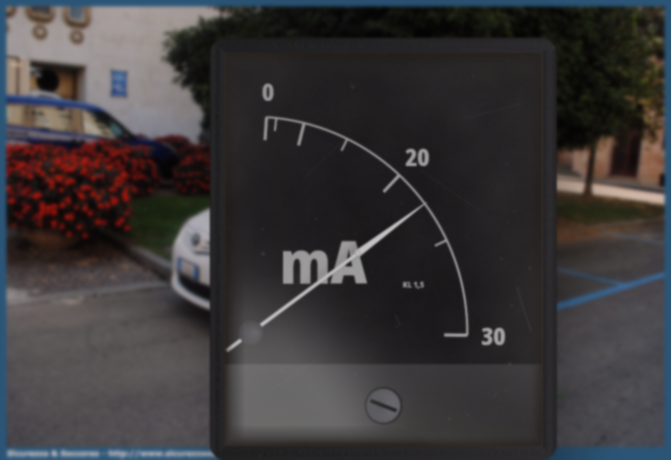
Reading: {"value": 22.5, "unit": "mA"}
